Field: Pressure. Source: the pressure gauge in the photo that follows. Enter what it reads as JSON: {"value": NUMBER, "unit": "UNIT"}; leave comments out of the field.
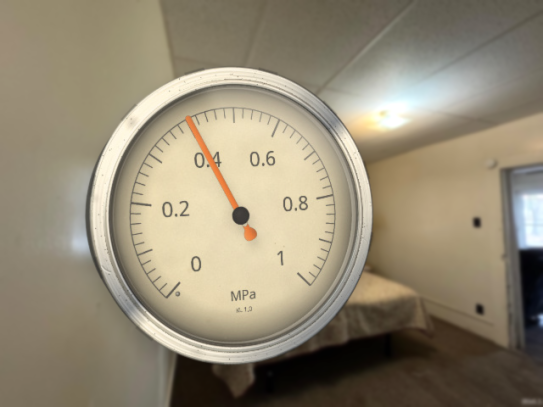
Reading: {"value": 0.4, "unit": "MPa"}
